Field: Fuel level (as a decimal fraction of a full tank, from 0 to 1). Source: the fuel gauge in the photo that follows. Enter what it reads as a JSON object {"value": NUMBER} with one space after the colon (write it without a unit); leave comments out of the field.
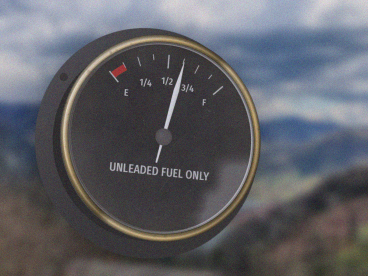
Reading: {"value": 0.625}
